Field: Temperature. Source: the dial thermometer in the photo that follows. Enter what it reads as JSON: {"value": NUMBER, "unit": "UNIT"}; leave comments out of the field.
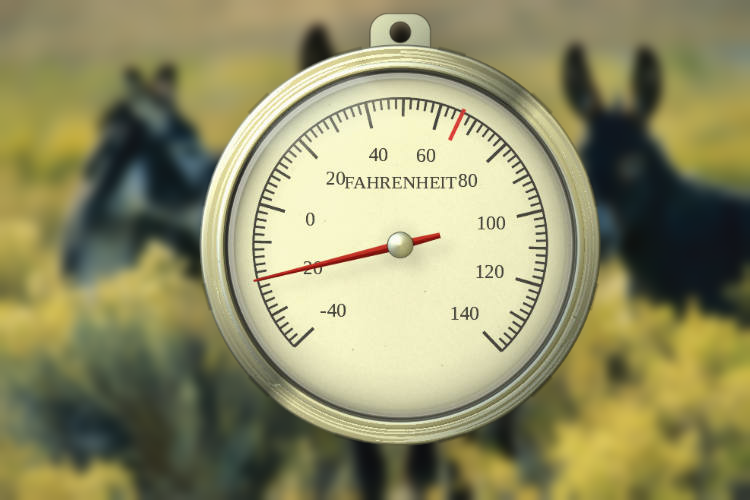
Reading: {"value": -20, "unit": "°F"}
